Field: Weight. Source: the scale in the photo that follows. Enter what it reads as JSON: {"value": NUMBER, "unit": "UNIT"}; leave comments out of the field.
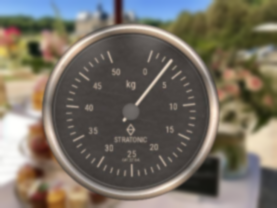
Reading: {"value": 3, "unit": "kg"}
